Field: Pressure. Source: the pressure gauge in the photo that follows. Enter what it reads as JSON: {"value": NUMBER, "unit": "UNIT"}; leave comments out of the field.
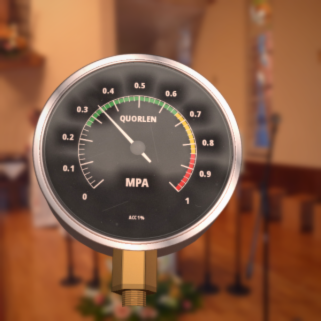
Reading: {"value": 0.34, "unit": "MPa"}
